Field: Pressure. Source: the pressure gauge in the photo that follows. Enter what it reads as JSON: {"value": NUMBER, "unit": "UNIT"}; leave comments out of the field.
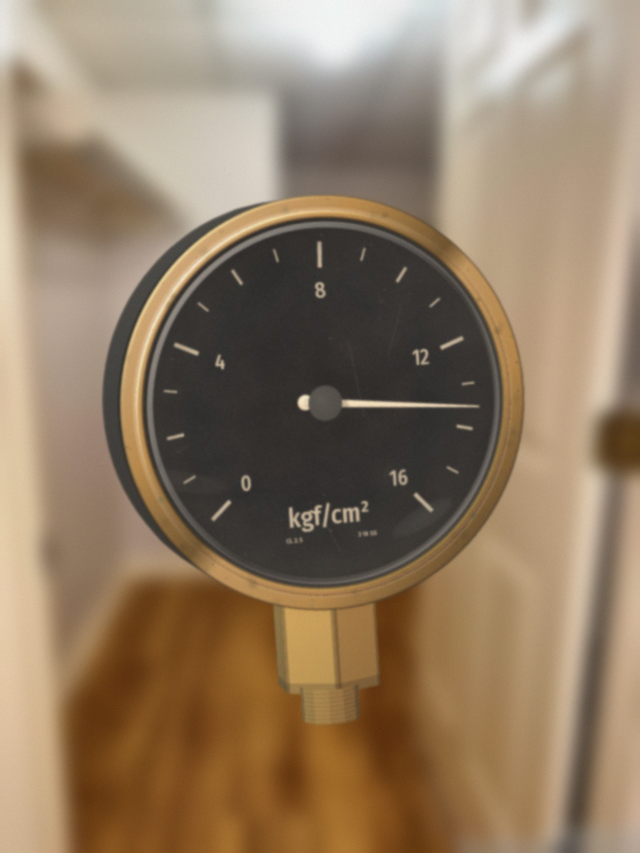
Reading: {"value": 13.5, "unit": "kg/cm²"}
